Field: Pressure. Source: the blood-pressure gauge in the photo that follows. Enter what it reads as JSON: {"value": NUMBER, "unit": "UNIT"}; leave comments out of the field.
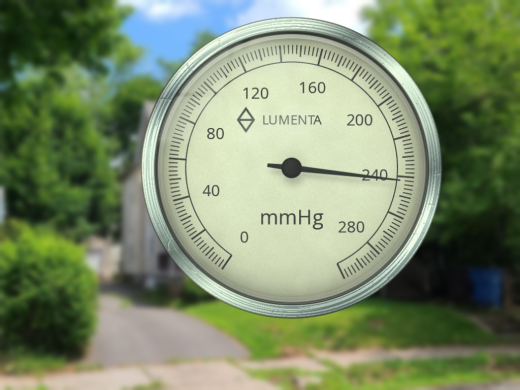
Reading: {"value": 242, "unit": "mmHg"}
